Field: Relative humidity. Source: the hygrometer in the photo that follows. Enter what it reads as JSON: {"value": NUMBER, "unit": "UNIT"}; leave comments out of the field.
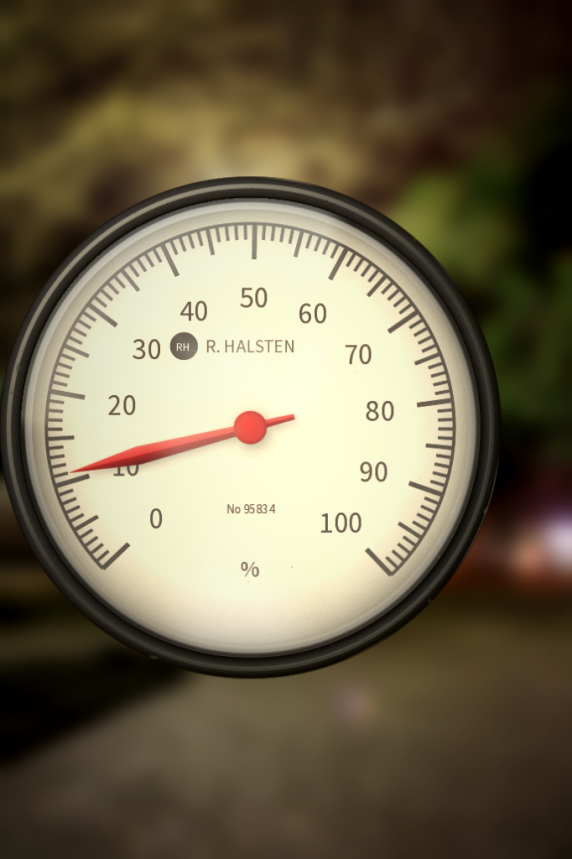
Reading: {"value": 11, "unit": "%"}
